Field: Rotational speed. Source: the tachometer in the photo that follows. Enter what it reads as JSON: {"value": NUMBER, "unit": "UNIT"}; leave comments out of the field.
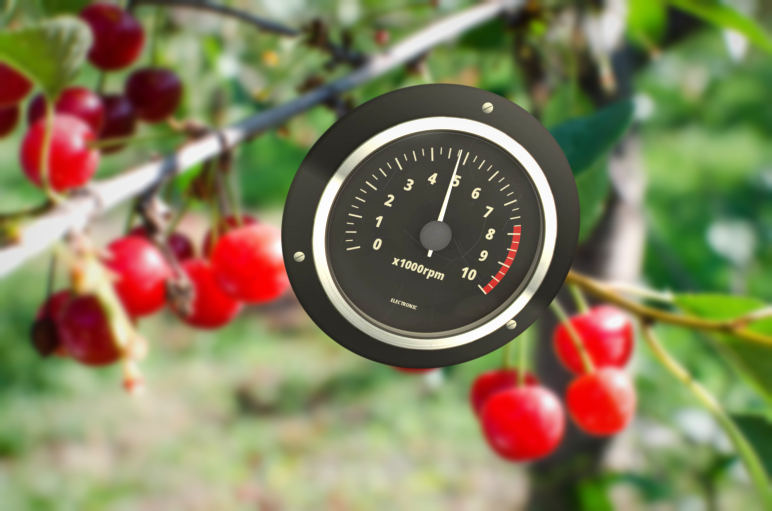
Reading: {"value": 4750, "unit": "rpm"}
